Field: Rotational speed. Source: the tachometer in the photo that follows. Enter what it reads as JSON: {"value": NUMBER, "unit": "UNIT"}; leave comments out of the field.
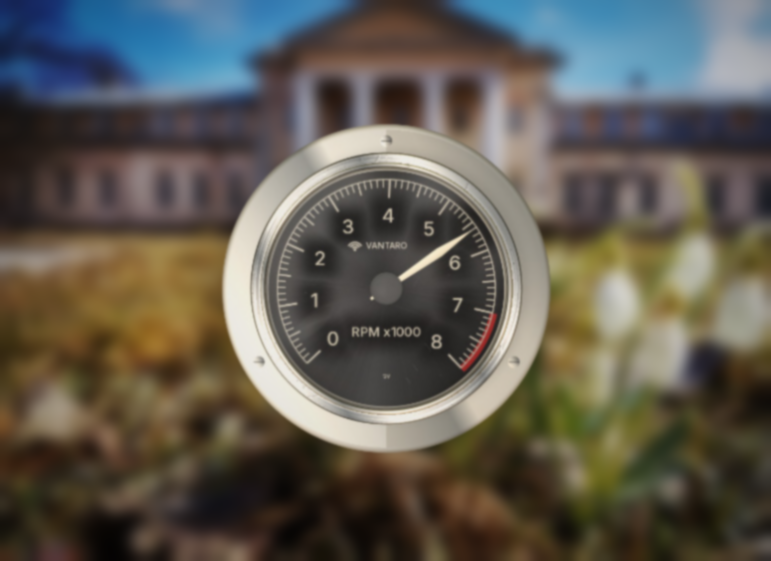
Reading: {"value": 5600, "unit": "rpm"}
